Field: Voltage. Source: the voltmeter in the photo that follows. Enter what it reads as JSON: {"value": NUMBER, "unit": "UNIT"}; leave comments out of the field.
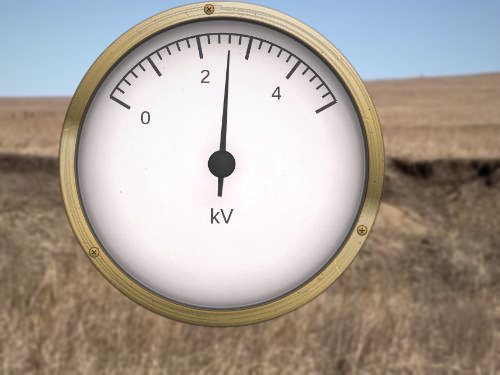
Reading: {"value": 2.6, "unit": "kV"}
